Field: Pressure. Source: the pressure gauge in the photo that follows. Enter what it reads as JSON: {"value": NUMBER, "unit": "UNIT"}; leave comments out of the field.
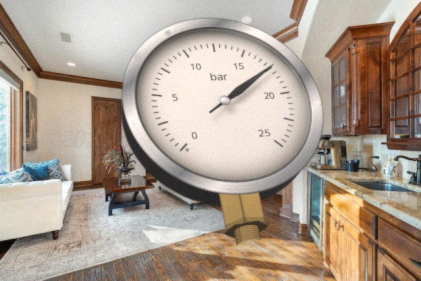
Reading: {"value": 17.5, "unit": "bar"}
